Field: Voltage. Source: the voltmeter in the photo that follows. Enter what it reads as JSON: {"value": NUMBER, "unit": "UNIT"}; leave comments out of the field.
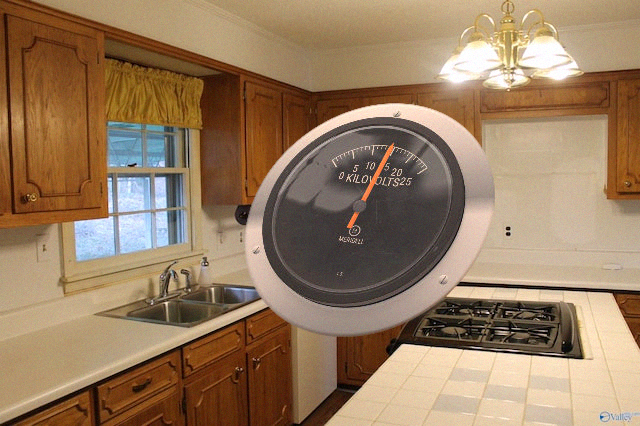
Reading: {"value": 15, "unit": "kV"}
